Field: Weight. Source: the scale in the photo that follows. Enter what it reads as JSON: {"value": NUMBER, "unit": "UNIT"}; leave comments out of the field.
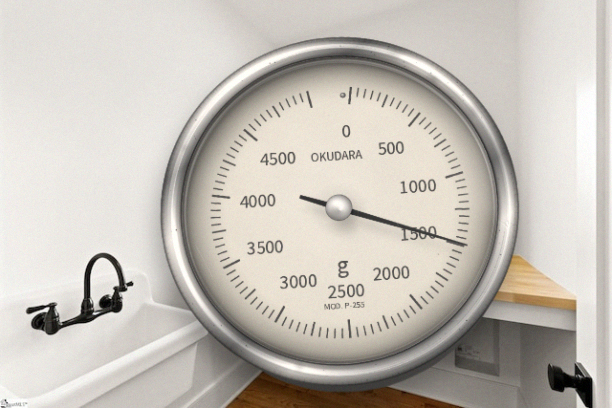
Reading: {"value": 1500, "unit": "g"}
